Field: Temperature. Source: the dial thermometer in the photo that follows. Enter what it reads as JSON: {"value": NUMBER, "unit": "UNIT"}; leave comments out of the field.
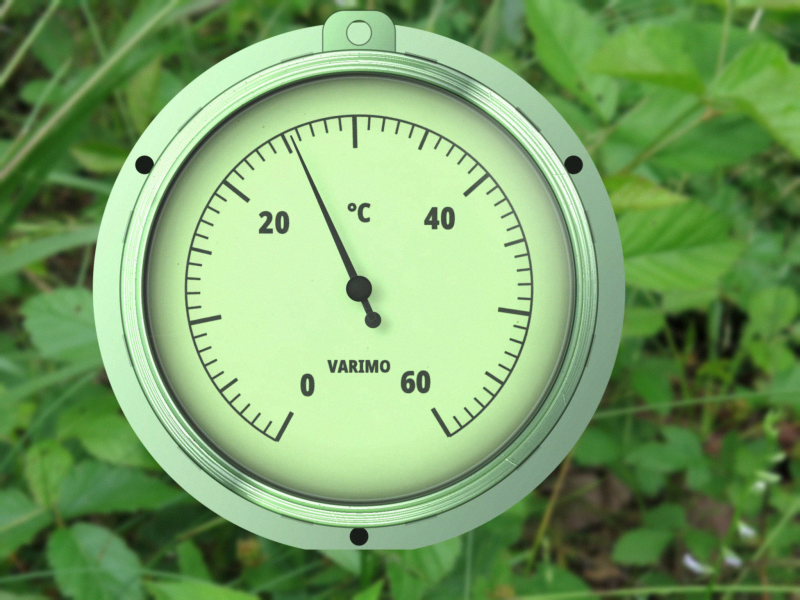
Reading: {"value": 25.5, "unit": "°C"}
